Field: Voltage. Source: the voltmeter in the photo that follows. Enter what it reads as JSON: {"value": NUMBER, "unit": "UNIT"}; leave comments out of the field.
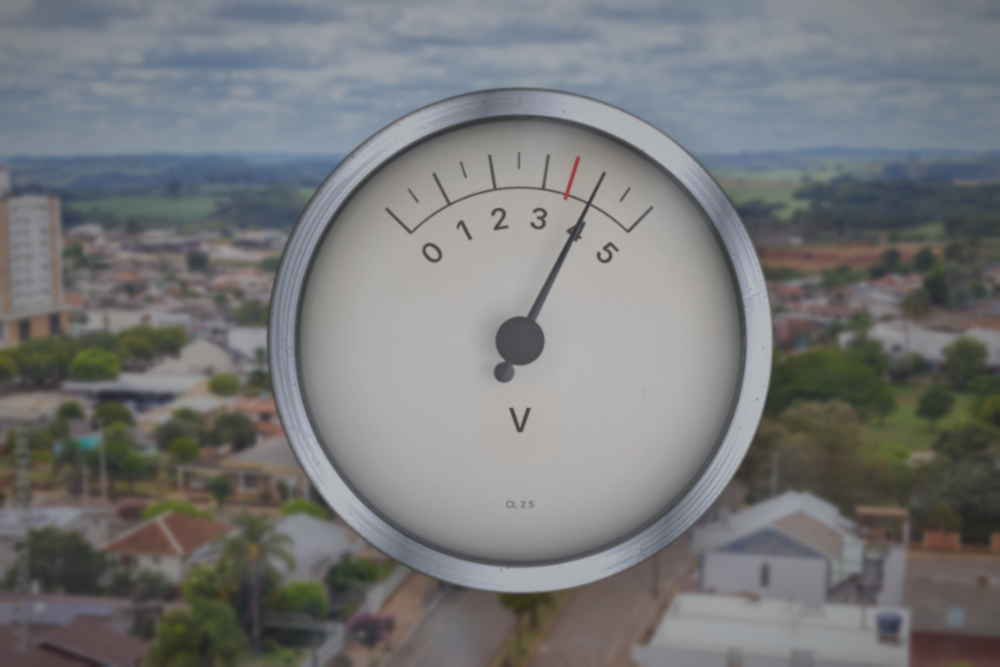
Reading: {"value": 4, "unit": "V"}
